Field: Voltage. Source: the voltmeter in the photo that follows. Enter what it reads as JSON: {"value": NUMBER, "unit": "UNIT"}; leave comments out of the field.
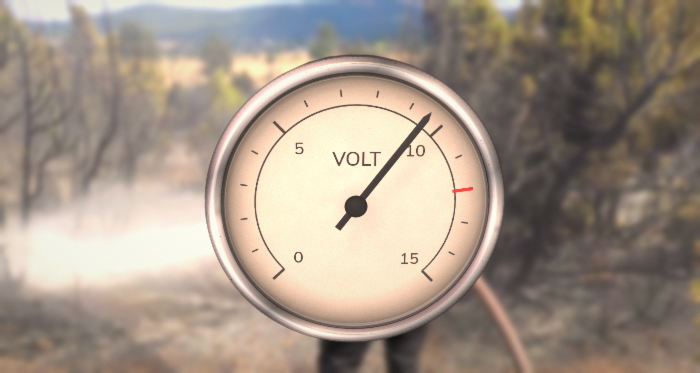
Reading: {"value": 9.5, "unit": "V"}
